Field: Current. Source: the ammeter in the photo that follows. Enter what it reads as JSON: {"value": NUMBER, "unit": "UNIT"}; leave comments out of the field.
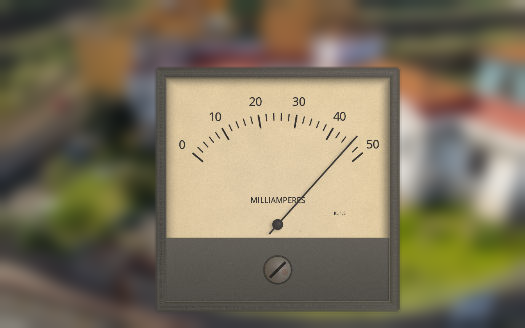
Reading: {"value": 46, "unit": "mA"}
